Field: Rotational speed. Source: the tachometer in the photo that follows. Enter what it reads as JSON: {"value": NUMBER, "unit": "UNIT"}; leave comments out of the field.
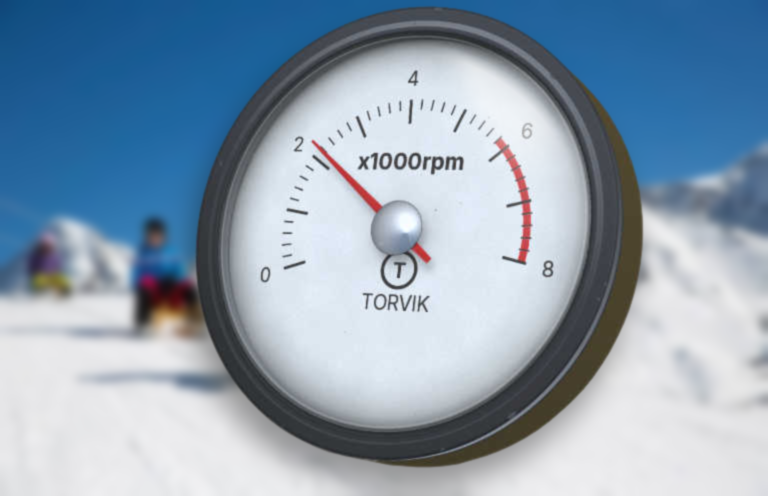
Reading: {"value": 2200, "unit": "rpm"}
